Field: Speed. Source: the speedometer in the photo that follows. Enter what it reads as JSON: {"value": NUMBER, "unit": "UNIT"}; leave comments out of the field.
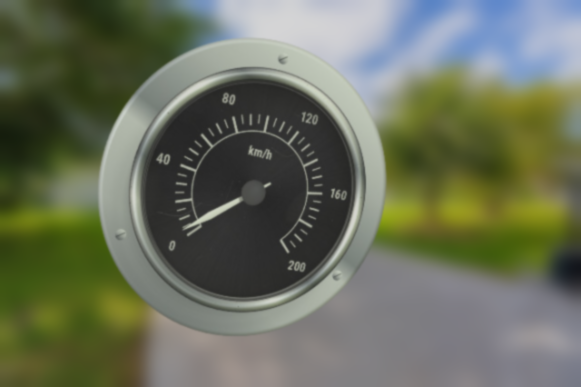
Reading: {"value": 5, "unit": "km/h"}
